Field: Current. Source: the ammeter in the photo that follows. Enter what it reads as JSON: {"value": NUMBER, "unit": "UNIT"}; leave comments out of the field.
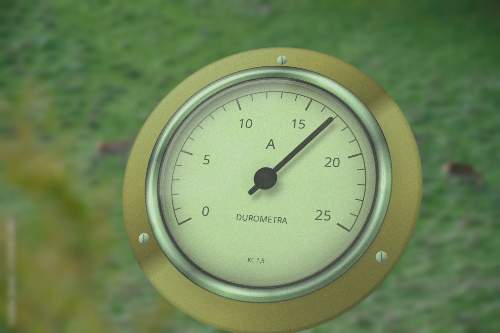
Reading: {"value": 17, "unit": "A"}
